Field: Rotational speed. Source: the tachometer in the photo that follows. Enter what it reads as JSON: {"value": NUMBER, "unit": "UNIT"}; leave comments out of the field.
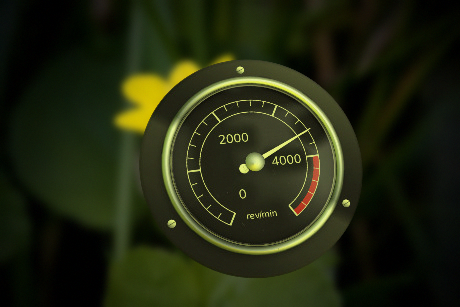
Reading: {"value": 3600, "unit": "rpm"}
